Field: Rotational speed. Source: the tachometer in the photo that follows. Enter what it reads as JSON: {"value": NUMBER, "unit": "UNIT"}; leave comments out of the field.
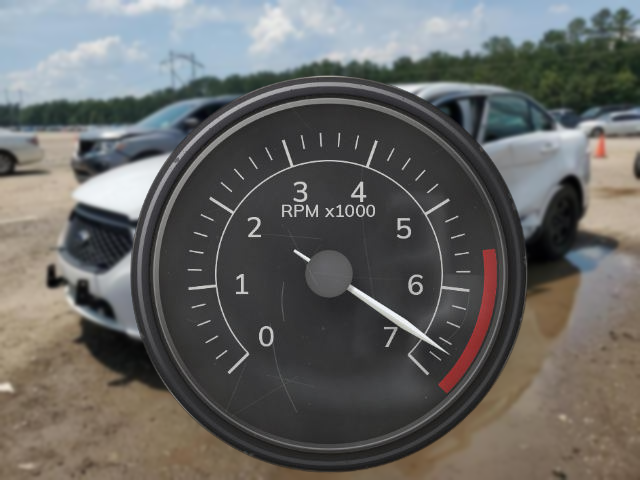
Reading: {"value": 6700, "unit": "rpm"}
